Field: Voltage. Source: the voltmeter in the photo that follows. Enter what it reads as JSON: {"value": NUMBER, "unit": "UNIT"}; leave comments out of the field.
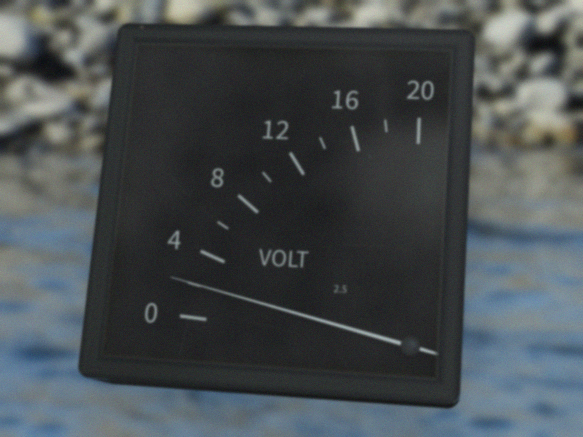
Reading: {"value": 2, "unit": "V"}
